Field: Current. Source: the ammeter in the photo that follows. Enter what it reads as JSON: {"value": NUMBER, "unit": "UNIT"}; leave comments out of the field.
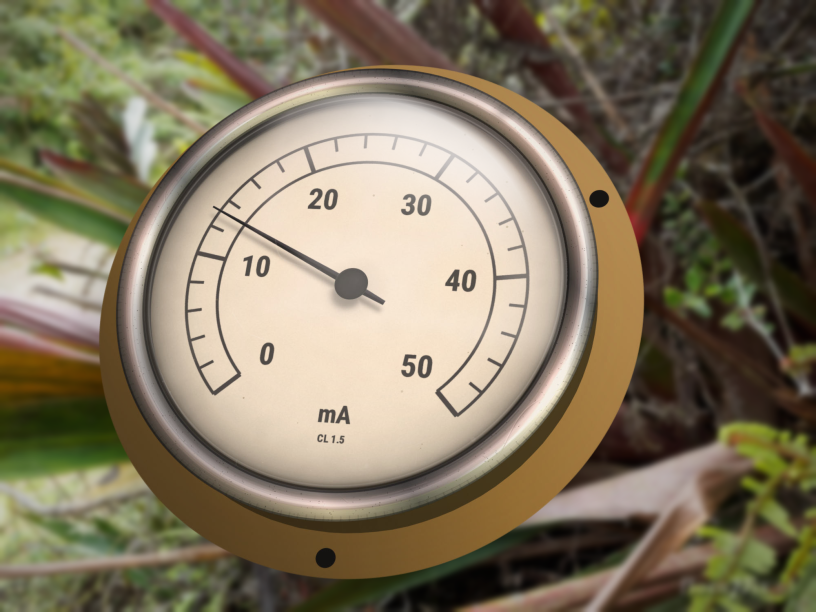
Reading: {"value": 13, "unit": "mA"}
